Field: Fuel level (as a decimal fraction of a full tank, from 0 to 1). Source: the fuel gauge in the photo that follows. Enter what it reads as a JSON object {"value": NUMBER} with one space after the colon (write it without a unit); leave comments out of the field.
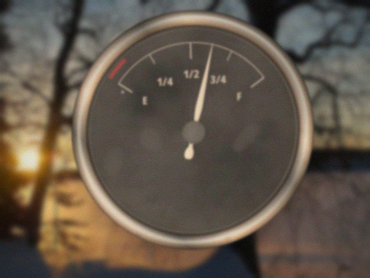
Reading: {"value": 0.625}
